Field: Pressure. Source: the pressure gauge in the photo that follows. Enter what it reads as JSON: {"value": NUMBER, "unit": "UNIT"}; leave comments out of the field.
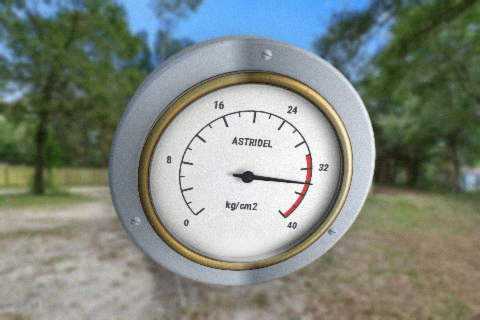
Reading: {"value": 34, "unit": "kg/cm²"}
